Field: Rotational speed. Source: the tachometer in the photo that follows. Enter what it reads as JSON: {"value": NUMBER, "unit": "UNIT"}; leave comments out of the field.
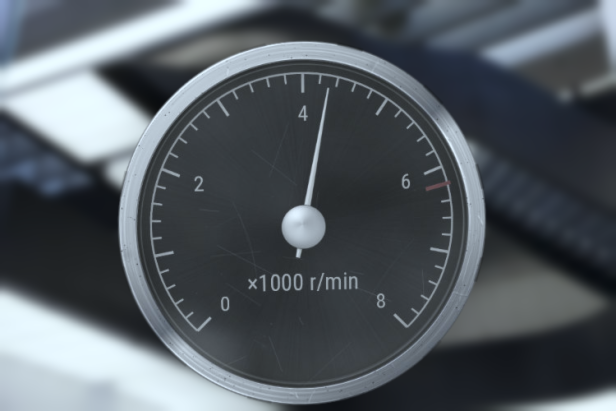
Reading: {"value": 4300, "unit": "rpm"}
